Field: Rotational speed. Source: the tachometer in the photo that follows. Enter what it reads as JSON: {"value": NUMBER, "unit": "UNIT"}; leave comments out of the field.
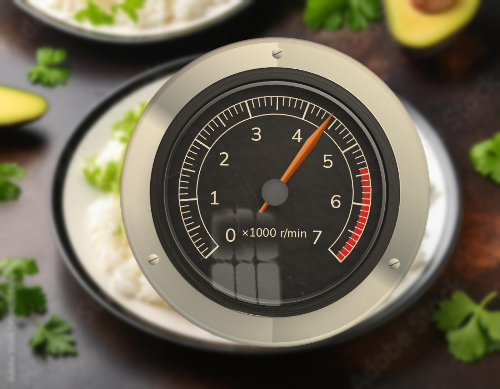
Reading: {"value": 4400, "unit": "rpm"}
